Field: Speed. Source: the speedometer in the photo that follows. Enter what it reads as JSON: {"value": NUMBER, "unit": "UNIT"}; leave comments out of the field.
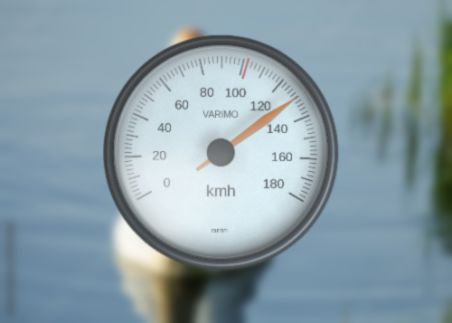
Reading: {"value": 130, "unit": "km/h"}
